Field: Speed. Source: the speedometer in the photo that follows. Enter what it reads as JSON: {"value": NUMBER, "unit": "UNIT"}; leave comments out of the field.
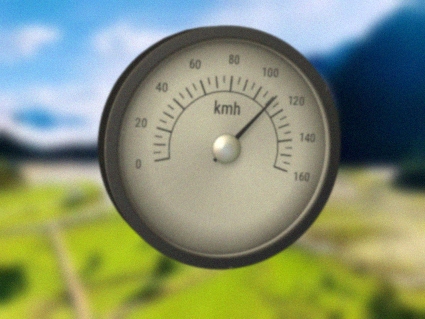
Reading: {"value": 110, "unit": "km/h"}
